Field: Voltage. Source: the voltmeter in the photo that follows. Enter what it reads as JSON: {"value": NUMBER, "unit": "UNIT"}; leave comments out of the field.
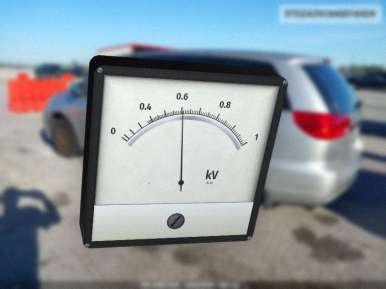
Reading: {"value": 0.6, "unit": "kV"}
